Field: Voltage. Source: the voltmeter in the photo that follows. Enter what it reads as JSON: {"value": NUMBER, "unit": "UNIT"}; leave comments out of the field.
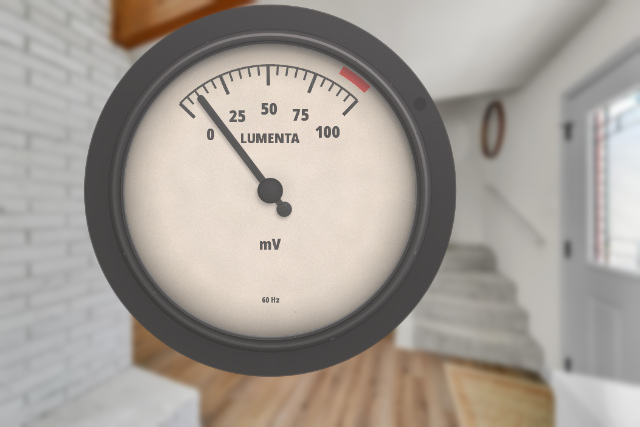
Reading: {"value": 10, "unit": "mV"}
